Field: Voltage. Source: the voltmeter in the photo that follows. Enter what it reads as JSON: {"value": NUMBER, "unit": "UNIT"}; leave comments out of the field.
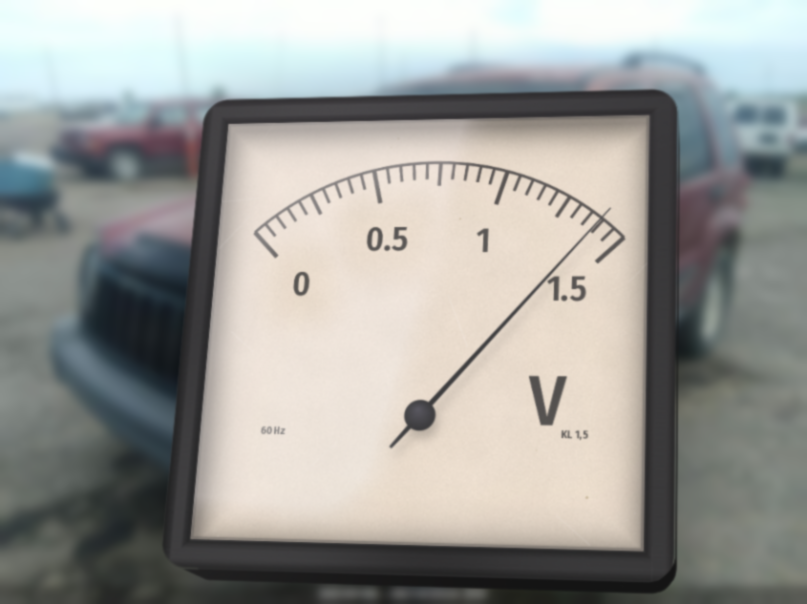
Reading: {"value": 1.4, "unit": "V"}
